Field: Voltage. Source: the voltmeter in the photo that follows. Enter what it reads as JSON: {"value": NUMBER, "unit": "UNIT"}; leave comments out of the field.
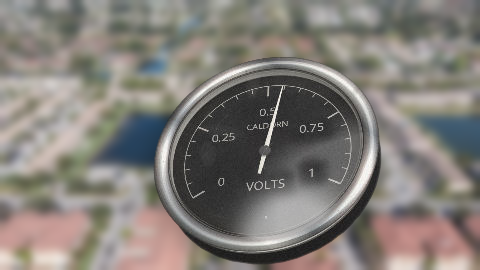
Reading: {"value": 0.55, "unit": "V"}
